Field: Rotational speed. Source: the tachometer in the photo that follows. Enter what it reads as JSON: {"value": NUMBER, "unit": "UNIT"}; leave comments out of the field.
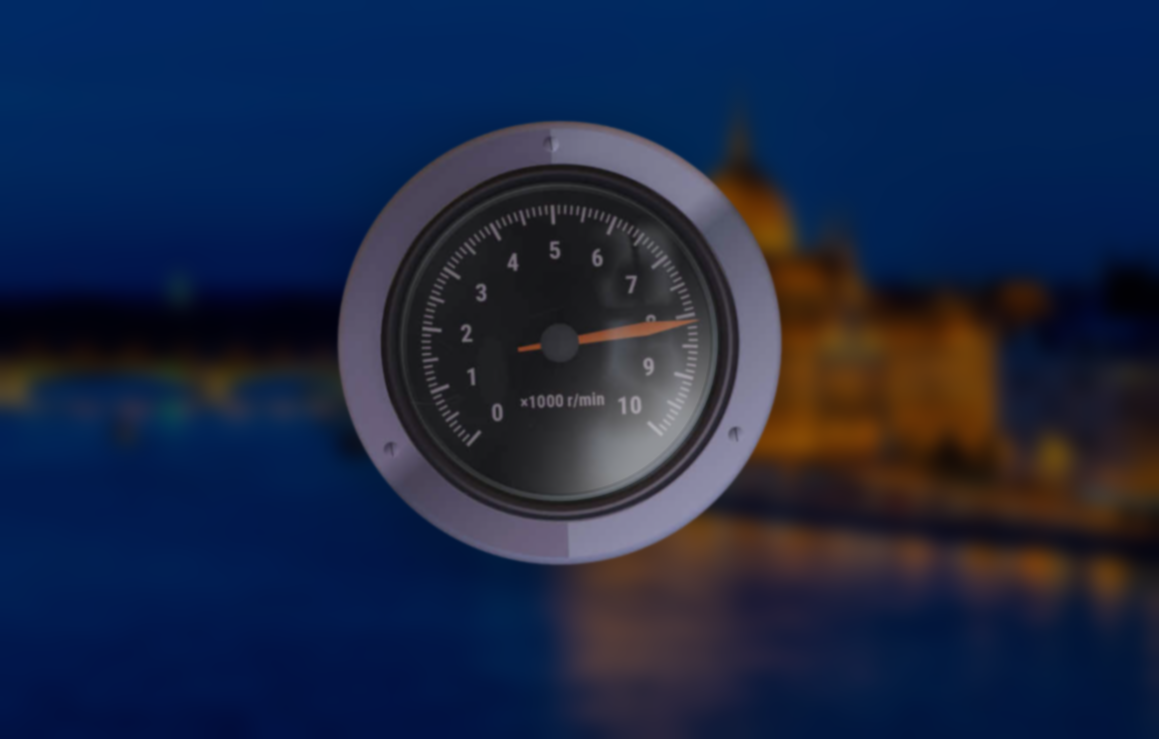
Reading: {"value": 8100, "unit": "rpm"}
